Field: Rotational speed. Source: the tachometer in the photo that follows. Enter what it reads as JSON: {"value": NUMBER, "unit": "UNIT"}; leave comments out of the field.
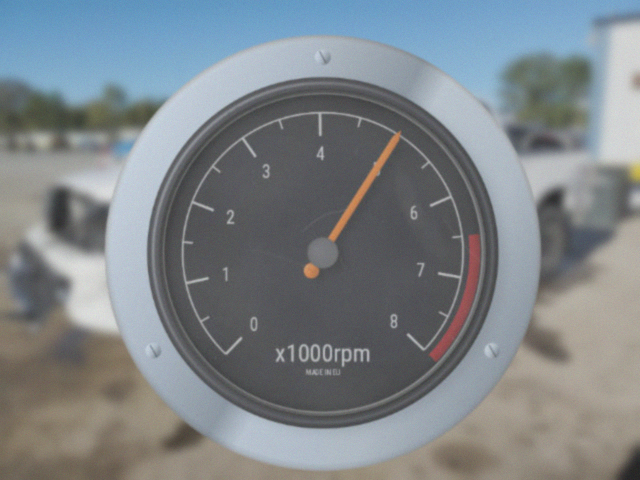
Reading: {"value": 5000, "unit": "rpm"}
